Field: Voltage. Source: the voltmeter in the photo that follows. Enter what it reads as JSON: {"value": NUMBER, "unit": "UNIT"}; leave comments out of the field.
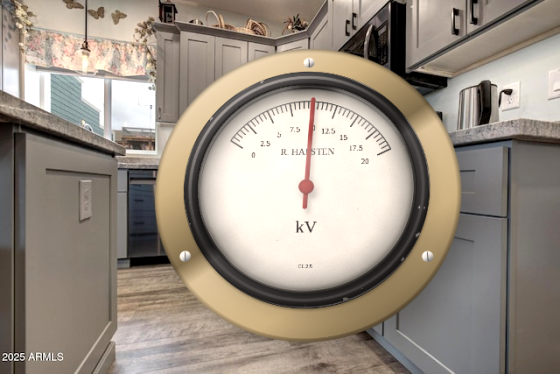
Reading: {"value": 10, "unit": "kV"}
